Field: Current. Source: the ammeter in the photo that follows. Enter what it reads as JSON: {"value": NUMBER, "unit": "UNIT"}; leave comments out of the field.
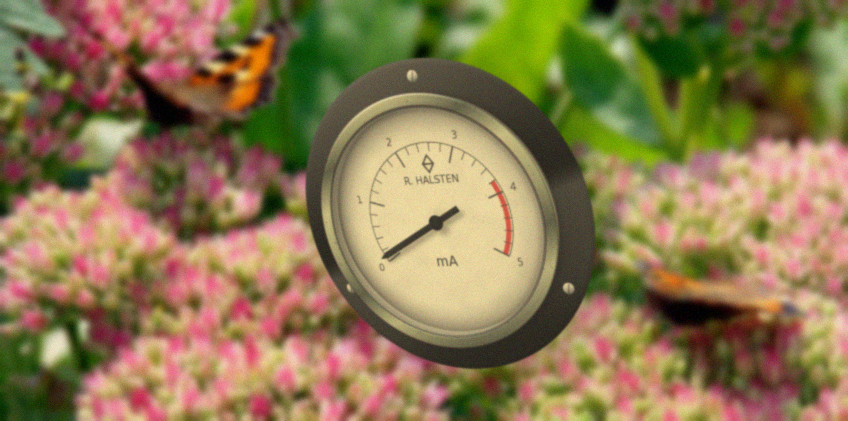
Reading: {"value": 0.1, "unit": "mA"}
